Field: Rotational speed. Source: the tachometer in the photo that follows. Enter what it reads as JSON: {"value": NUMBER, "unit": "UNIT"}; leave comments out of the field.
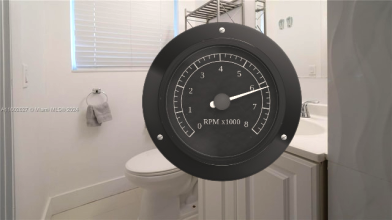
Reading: {"value": 6200, "unit": "rpm"}
